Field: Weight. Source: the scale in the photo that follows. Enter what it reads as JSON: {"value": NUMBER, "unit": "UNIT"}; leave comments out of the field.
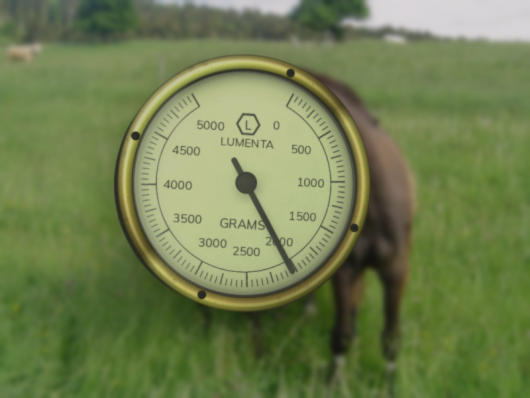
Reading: {"value": 2050, "unit": "g"}
